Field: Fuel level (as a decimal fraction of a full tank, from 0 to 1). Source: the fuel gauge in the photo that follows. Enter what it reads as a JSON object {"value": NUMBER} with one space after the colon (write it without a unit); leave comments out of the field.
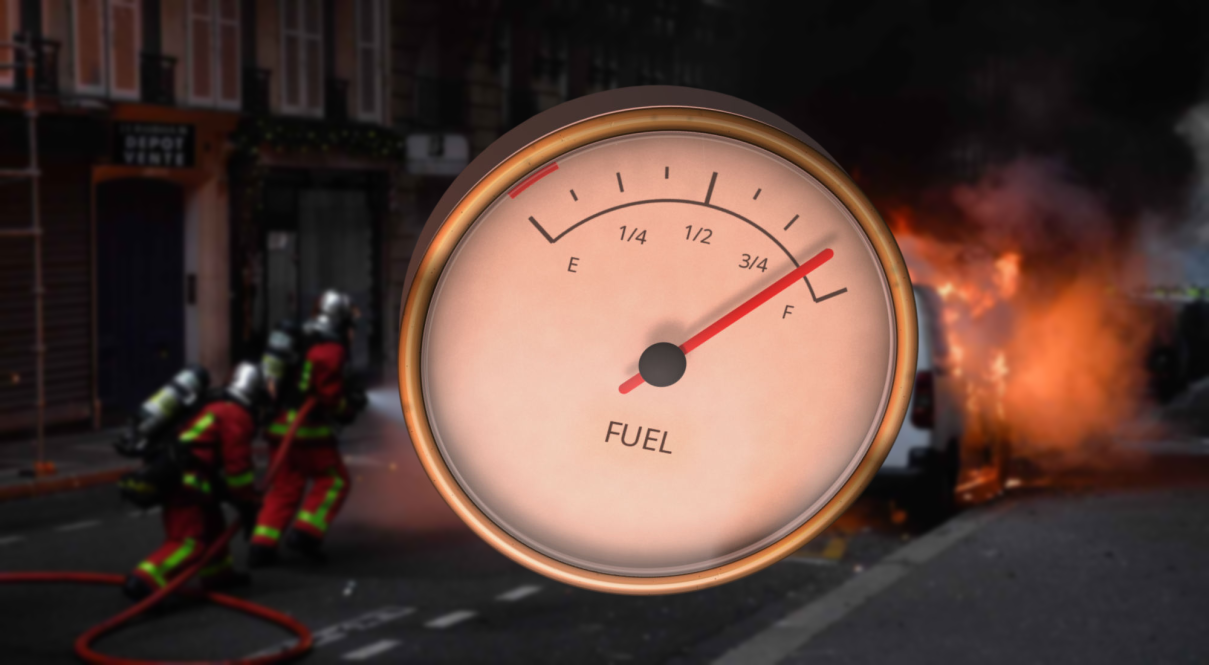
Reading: {"value": 0.875}
